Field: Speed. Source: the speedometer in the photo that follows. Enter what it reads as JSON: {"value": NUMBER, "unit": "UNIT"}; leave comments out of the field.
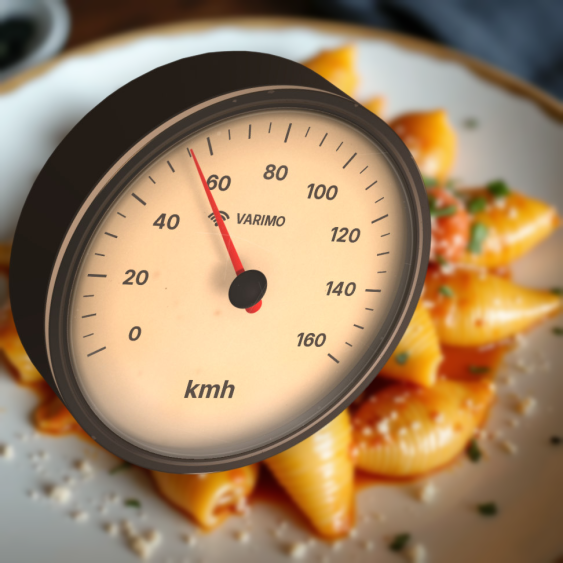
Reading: {"value": 55, "unit": "km/h"}
